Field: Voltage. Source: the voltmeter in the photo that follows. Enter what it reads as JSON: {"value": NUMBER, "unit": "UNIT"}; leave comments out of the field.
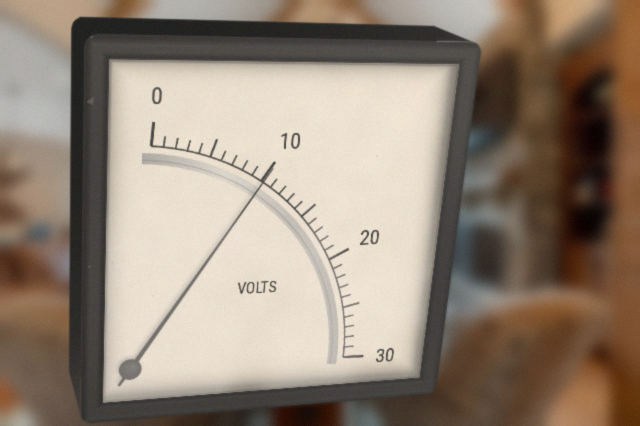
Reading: {"value": 10, "unit": "V"}
